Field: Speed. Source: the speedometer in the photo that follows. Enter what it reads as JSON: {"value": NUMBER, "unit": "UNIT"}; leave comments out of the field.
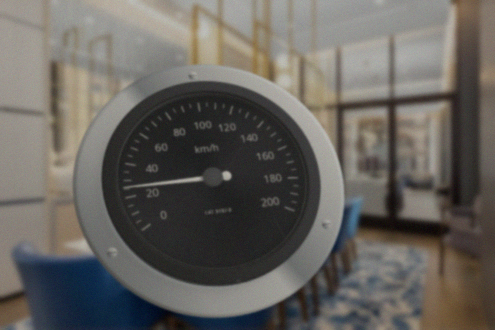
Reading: {"value": 25, "unit": "km/h"}
